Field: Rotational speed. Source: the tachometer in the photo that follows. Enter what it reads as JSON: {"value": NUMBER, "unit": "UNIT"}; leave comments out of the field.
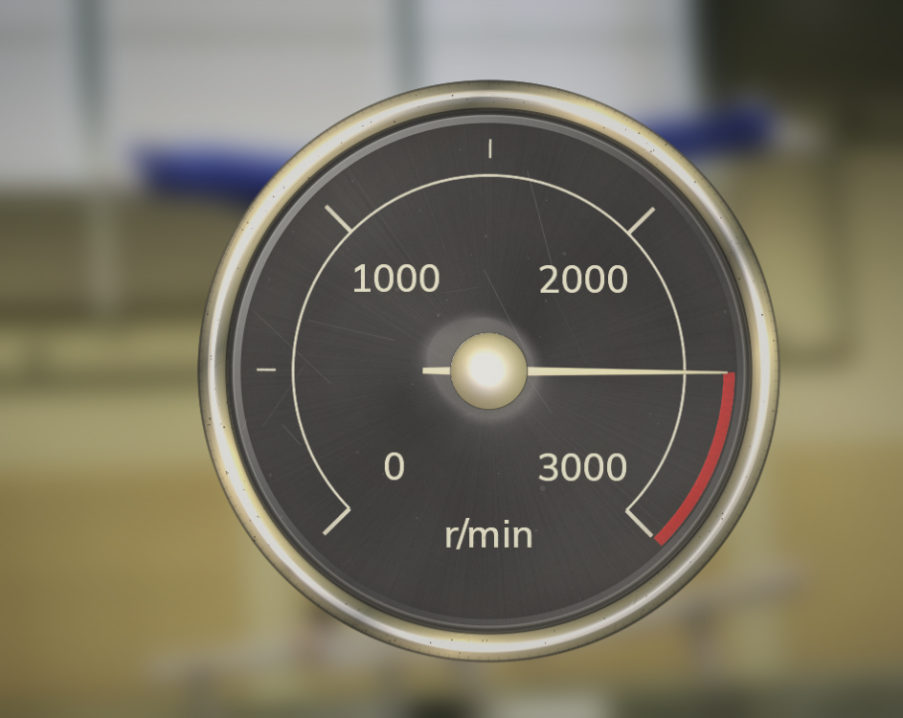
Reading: {"value": 2500, "unit": "rpm"}
